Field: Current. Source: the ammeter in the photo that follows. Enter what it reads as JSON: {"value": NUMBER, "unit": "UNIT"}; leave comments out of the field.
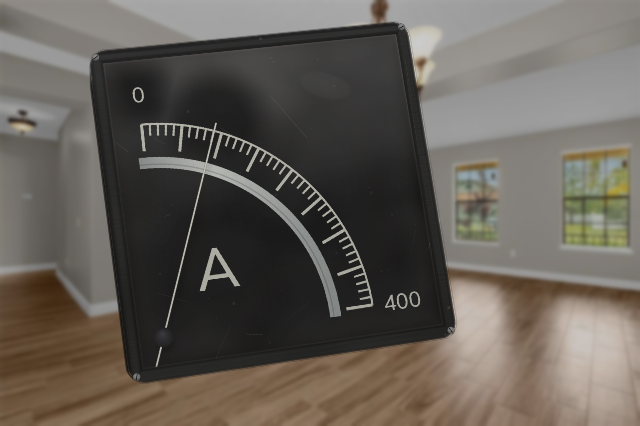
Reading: {"value": 90, "unit": "A"}
